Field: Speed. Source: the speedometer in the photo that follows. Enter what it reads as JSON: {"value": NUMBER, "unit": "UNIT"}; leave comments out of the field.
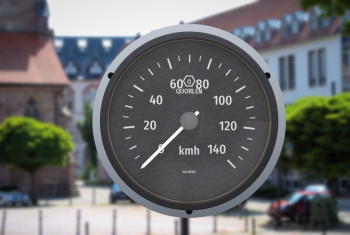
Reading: {"value": 0, "unit": "km/h"}
